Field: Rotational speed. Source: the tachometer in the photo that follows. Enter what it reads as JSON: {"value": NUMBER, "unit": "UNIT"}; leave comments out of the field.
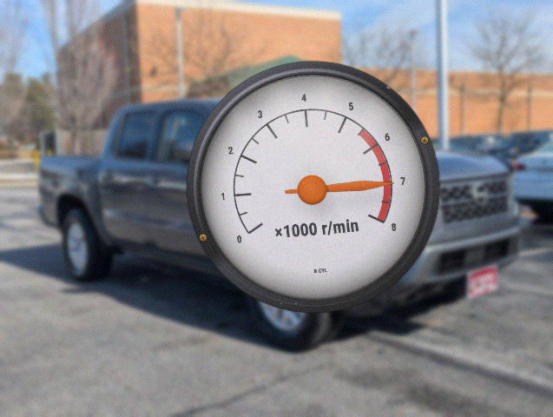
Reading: {"value": 7000, "unit": "rpm"}
